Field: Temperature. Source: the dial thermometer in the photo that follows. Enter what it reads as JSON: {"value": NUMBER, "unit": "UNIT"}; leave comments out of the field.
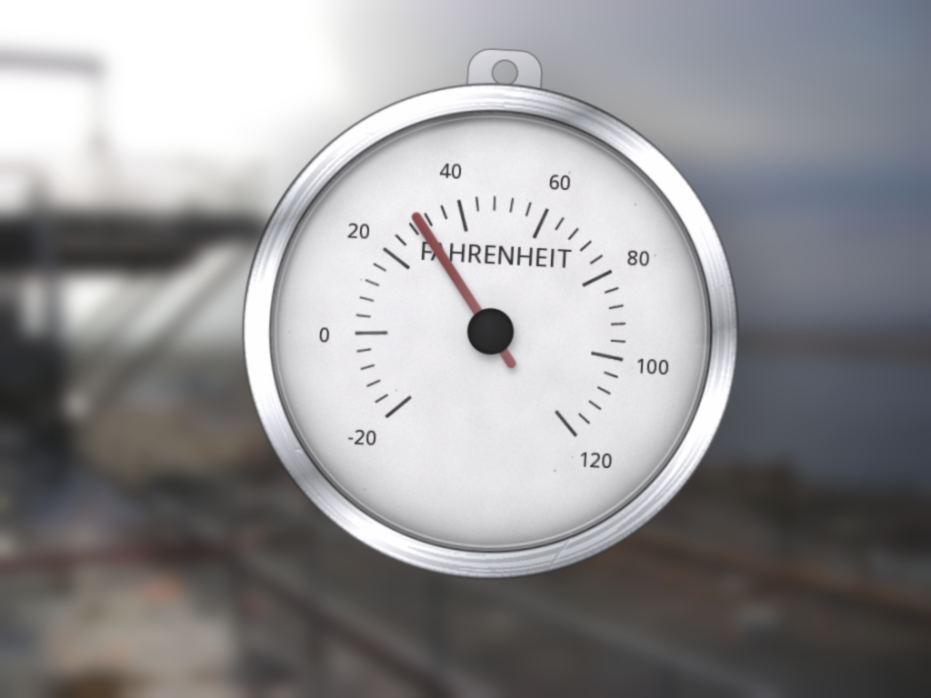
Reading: {"value": 30, "unit": "°F"}
